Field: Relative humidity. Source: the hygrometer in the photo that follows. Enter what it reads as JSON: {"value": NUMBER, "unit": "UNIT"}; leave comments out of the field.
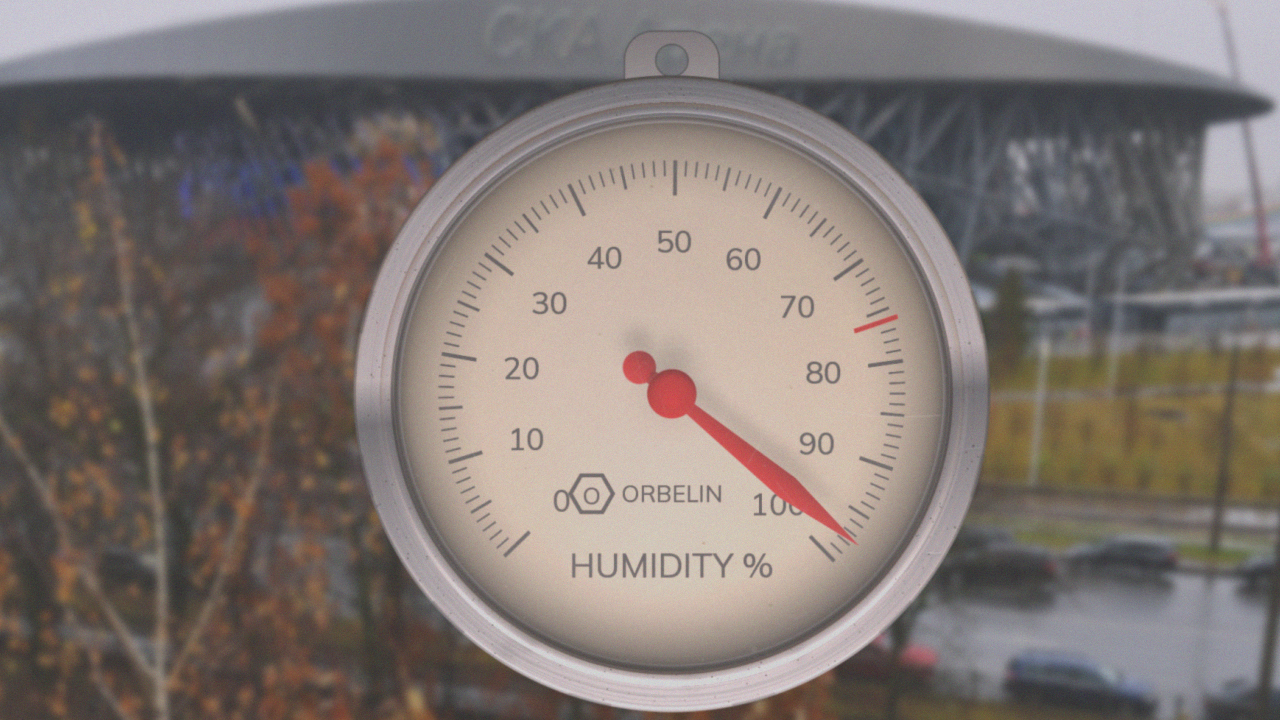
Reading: {"value": 97.5, "unit": "%"}
